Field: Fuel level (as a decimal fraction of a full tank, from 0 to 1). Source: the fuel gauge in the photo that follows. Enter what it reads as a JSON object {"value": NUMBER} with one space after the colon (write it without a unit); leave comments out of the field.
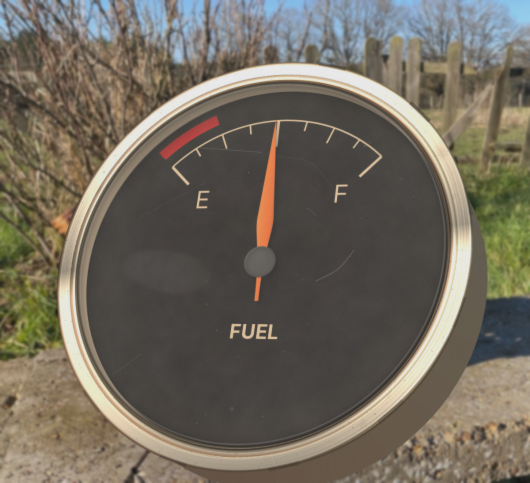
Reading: {"value": 0.5}
